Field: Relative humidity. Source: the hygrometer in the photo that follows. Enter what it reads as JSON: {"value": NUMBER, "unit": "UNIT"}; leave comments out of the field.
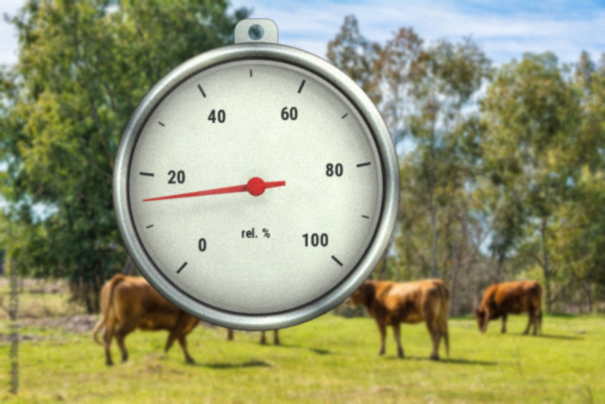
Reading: {"value": 15, "unit": "%"}
